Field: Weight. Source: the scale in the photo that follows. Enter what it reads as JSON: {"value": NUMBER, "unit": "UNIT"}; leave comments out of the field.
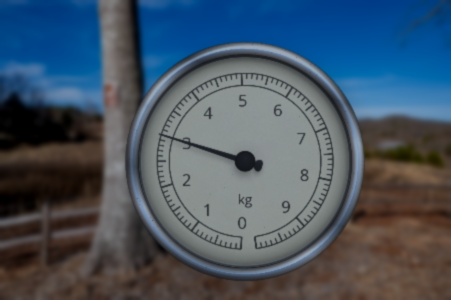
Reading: {"value": 3, "unit": "kg"}
